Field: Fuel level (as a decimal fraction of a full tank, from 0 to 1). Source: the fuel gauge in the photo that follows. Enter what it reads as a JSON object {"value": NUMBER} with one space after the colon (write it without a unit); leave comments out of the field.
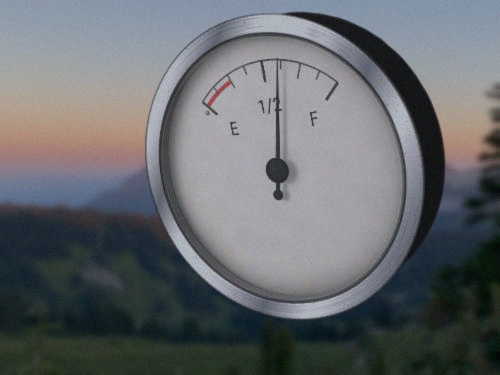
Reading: {"value": 0.625}
